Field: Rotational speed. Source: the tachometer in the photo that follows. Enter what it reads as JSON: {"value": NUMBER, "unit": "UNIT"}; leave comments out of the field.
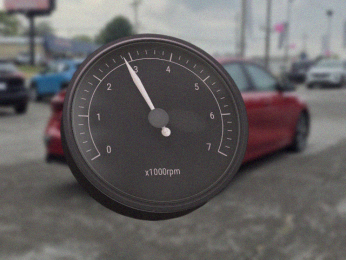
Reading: {"value": 2800, "unit": "rpm"}
